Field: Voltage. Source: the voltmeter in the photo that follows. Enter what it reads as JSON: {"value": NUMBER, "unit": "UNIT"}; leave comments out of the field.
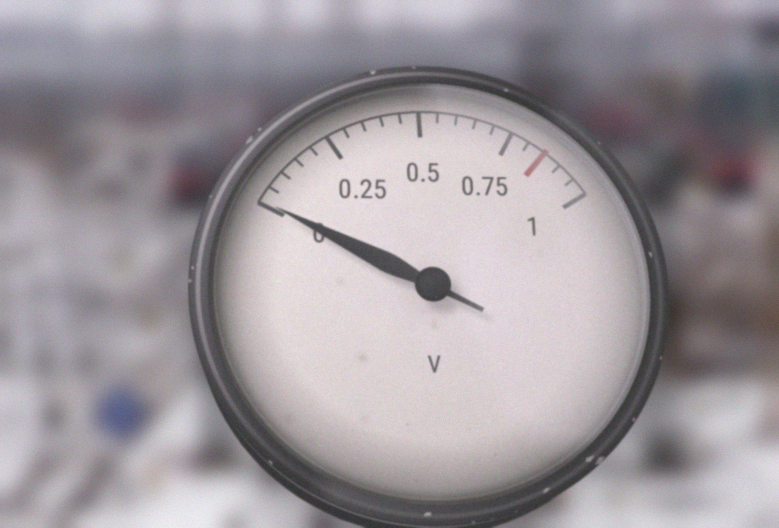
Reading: {"value": 0, "unit": "V"}
